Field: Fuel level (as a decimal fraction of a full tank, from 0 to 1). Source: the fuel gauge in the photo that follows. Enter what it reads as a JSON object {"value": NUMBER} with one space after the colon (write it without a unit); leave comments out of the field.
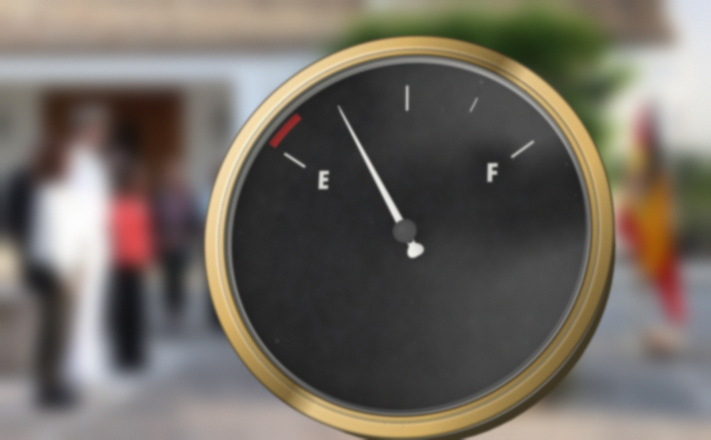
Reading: {"value": 0.25}
